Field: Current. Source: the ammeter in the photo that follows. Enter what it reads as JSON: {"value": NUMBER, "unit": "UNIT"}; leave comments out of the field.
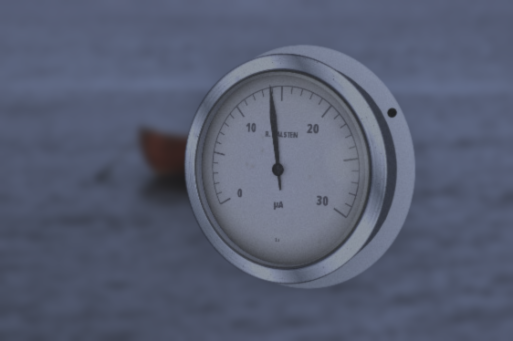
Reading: {"value": 14, "unit": "µA"}
